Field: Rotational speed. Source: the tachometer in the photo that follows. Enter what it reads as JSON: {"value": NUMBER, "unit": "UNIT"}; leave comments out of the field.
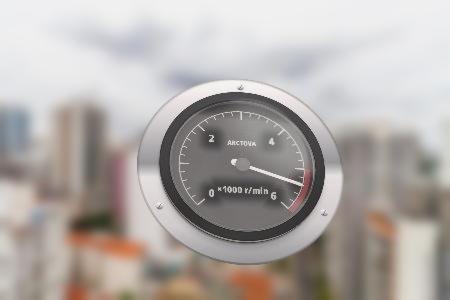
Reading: {"value": 5400, "unit": "rpm"}
